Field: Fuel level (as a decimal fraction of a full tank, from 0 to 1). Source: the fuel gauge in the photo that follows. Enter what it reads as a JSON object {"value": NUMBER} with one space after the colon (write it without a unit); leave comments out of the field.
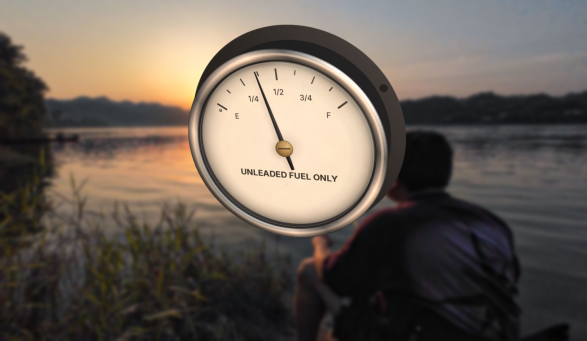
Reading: {"value": 0.375}
